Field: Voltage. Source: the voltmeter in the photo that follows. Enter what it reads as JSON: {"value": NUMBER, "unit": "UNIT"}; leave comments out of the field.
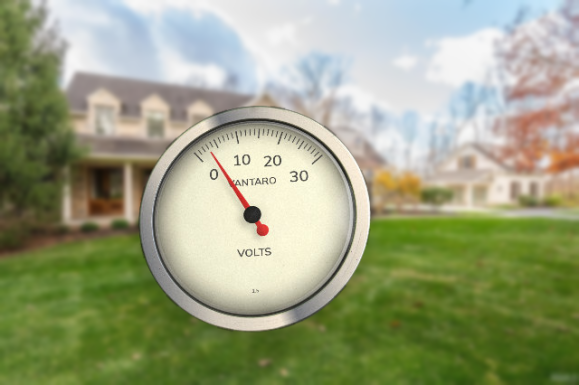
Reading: {"value": 3, "unit": "V"}
